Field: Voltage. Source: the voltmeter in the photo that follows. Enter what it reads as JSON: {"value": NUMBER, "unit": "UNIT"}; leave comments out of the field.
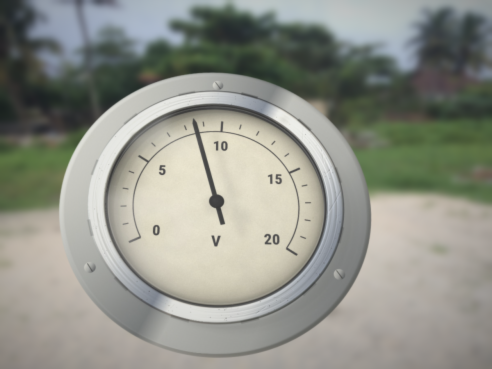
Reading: {"value": 8.5, "unit": "V"}
